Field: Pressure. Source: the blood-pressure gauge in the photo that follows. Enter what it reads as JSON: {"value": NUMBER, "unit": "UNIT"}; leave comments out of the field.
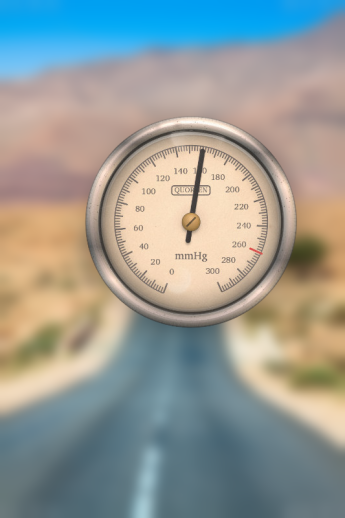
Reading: {"value": 160, "unit": "mmHg"}
